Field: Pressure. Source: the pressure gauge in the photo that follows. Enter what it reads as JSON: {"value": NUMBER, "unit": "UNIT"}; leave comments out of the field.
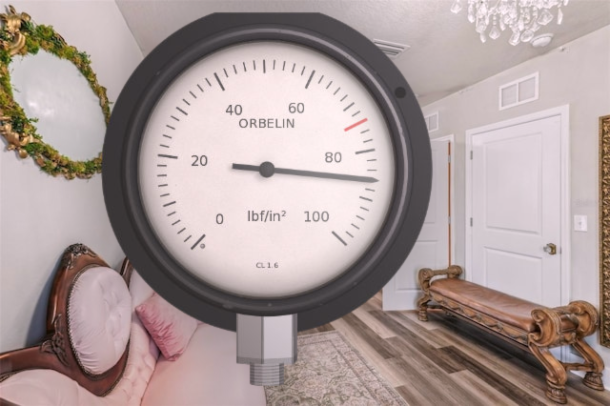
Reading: {"value": 86, "unit": "psi"}
